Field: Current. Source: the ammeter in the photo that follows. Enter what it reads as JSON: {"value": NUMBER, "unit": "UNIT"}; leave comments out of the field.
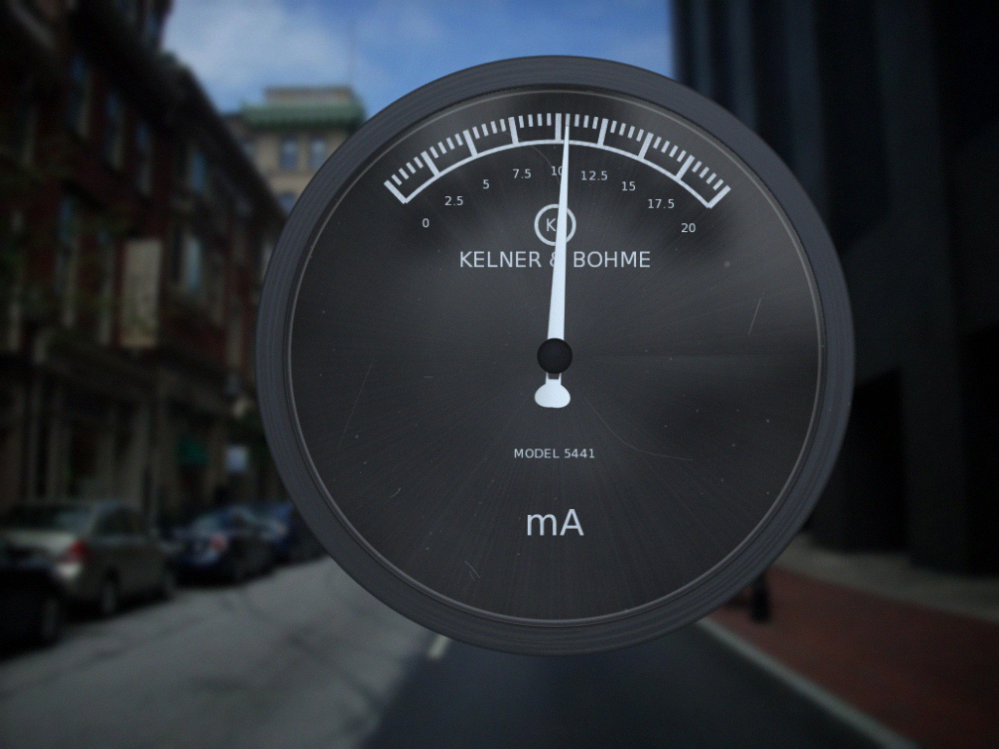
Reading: {"value": 10.5, "unit": "mA"}
